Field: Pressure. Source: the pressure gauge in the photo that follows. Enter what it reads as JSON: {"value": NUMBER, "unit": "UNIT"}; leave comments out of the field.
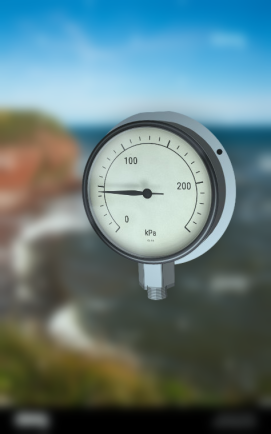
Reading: {"value": 45, "unit": "kPa"}
